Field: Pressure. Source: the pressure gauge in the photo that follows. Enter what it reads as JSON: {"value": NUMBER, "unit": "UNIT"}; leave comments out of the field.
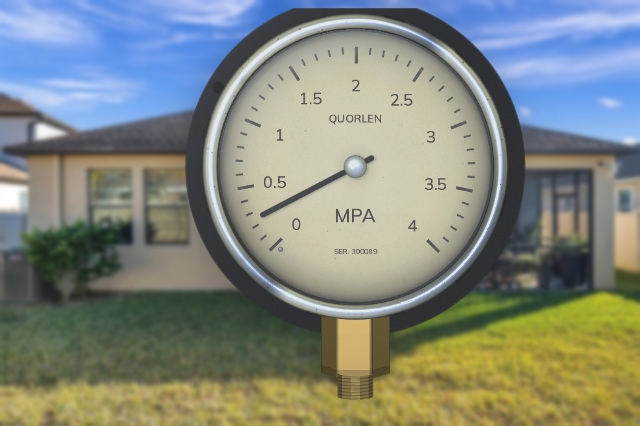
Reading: {"value": 0.25, "unit": "MPa"}
